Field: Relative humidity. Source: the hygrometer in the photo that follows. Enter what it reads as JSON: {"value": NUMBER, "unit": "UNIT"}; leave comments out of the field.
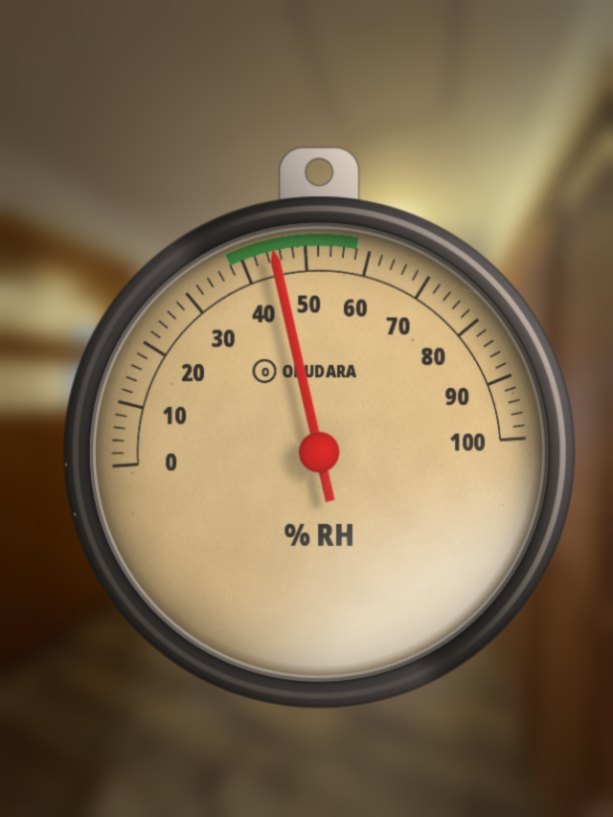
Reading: {"value": 45, "unit": "%"}
